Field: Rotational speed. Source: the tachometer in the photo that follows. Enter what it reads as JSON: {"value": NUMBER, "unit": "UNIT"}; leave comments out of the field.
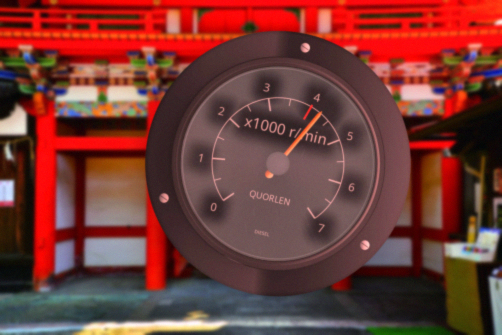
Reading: {"value": 4250, "unit": "rpm"}
